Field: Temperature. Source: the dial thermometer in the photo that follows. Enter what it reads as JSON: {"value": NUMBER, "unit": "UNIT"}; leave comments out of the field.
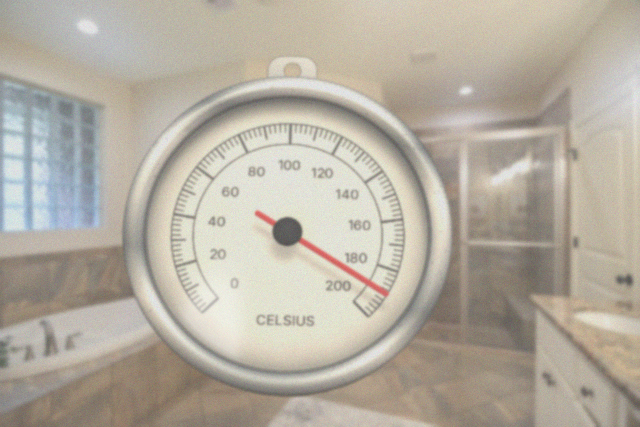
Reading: {"value": 190, "unit": "°C"}
